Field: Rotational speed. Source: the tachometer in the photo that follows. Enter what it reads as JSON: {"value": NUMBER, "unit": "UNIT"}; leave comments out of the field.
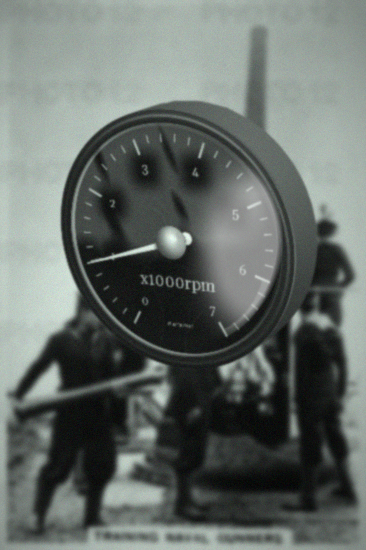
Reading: {"value": 1000, "unit": "rpm"}
